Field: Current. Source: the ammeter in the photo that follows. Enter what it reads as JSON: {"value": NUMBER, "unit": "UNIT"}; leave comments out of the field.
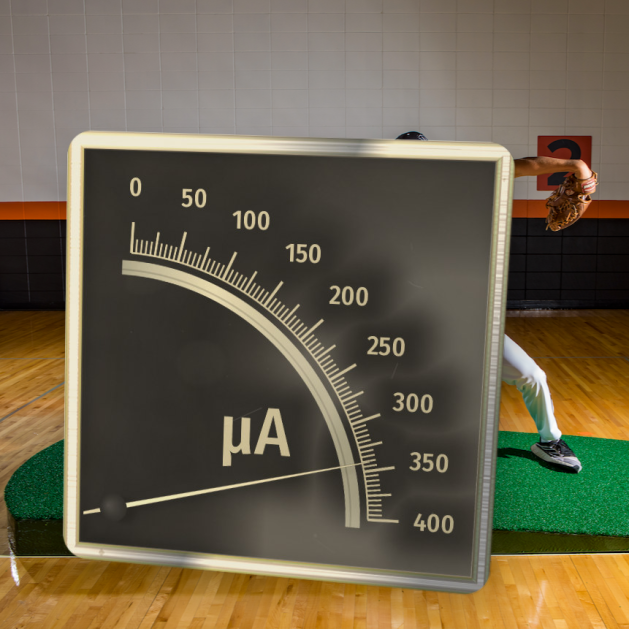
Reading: {"value": 340, "unit": "µA"}
